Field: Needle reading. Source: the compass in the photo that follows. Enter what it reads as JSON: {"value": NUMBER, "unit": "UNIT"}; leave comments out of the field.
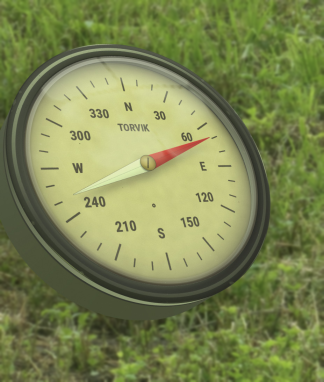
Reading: {"value": 70, "unit": "°"}
